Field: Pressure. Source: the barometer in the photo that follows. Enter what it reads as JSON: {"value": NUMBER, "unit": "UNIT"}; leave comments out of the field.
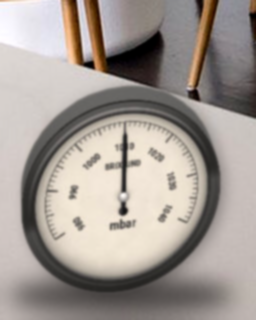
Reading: {"value": 1010, "unit": "mbar"}
